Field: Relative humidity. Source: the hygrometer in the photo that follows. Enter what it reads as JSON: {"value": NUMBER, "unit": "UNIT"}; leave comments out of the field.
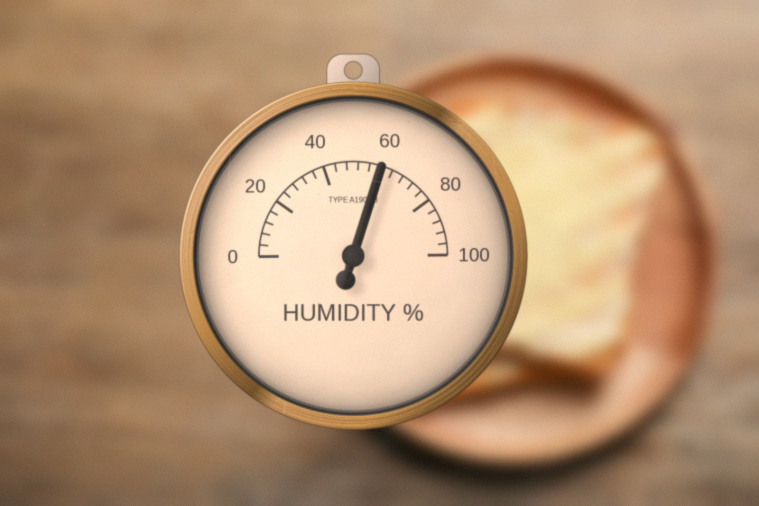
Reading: {"value": 60, "unit": "%"}
